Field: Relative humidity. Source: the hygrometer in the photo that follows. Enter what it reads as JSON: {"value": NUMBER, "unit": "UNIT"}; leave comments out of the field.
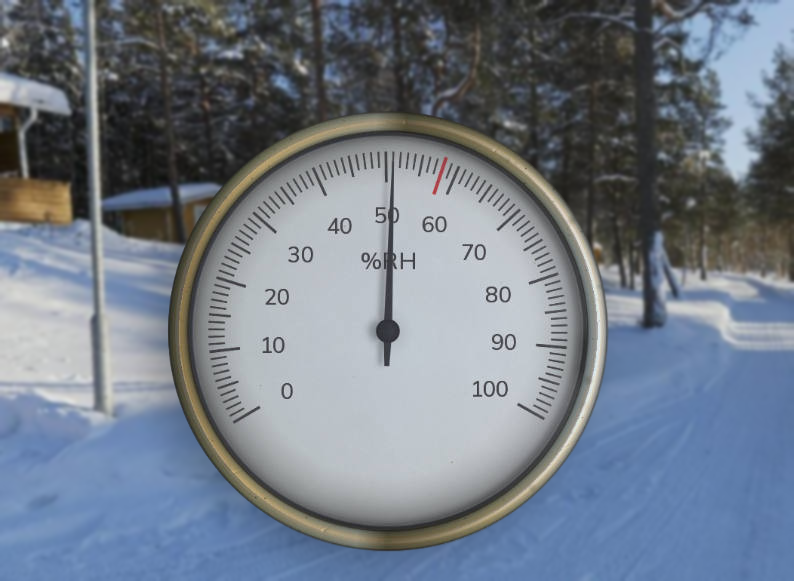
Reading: {"value": 51, "unit": "%"}
